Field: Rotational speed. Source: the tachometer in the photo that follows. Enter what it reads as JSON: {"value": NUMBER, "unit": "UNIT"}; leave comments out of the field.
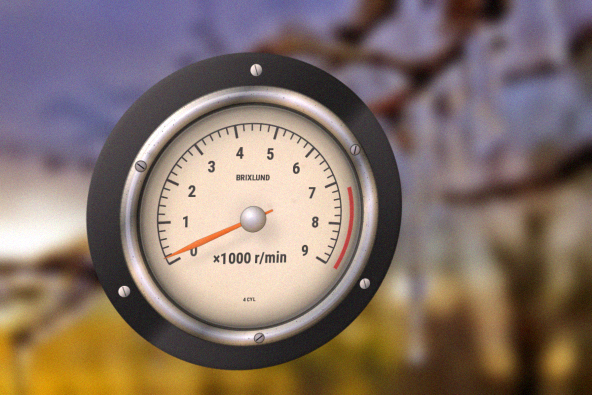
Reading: {"value": 200, "unit": "rpm"}
